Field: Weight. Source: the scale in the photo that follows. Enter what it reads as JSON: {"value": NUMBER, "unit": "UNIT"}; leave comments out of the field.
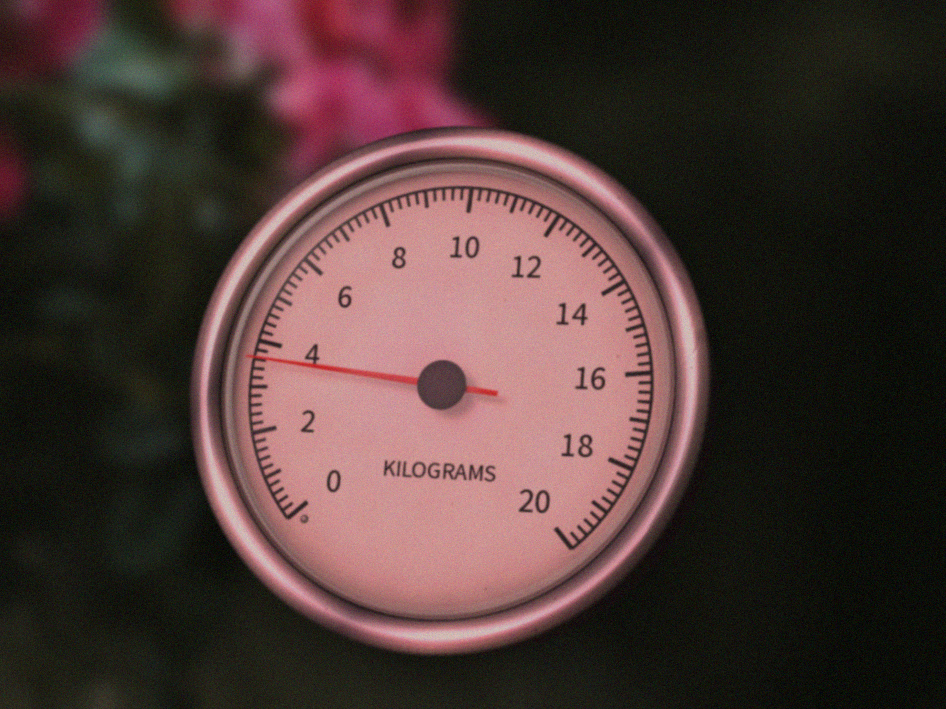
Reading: {"value": 3.6, "unit": "kg"}
